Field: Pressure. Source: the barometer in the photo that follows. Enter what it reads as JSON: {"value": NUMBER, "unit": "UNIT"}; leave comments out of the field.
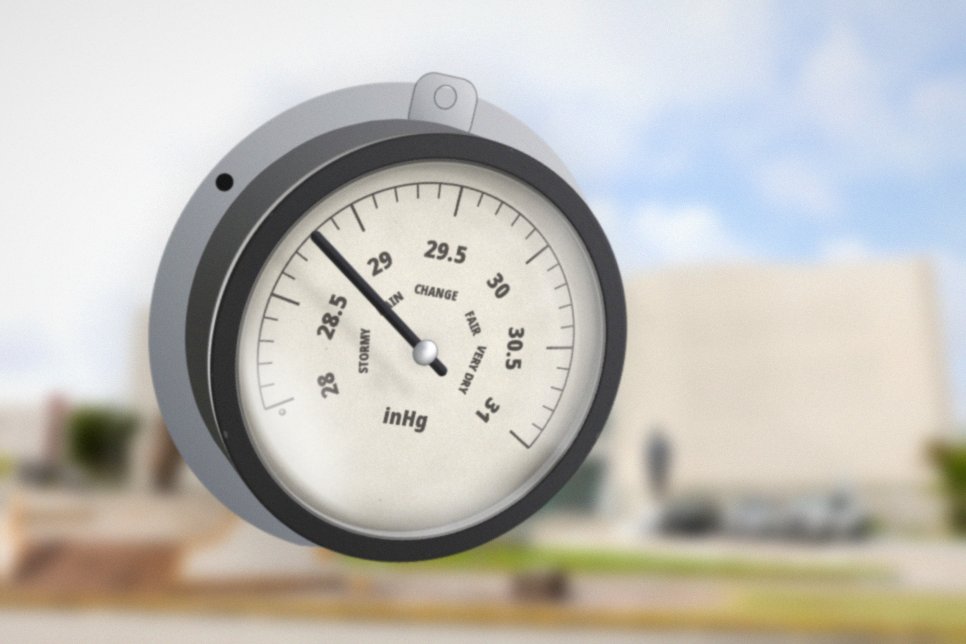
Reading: {"value": 28.8, "unit": "inHg"}
